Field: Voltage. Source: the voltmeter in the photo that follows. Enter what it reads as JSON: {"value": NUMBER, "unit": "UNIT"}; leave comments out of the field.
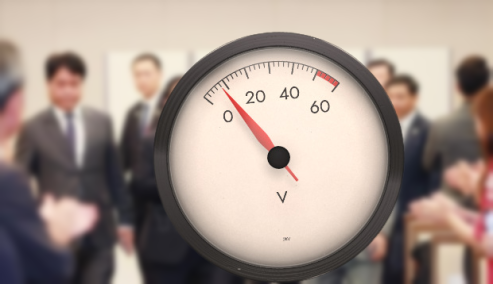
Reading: {"value": 8, "unit": "V"}
